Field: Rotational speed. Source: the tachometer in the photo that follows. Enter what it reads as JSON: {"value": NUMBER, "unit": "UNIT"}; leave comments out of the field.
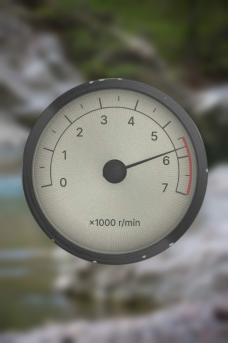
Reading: {"value": 5750, "unit": "rpm"}
